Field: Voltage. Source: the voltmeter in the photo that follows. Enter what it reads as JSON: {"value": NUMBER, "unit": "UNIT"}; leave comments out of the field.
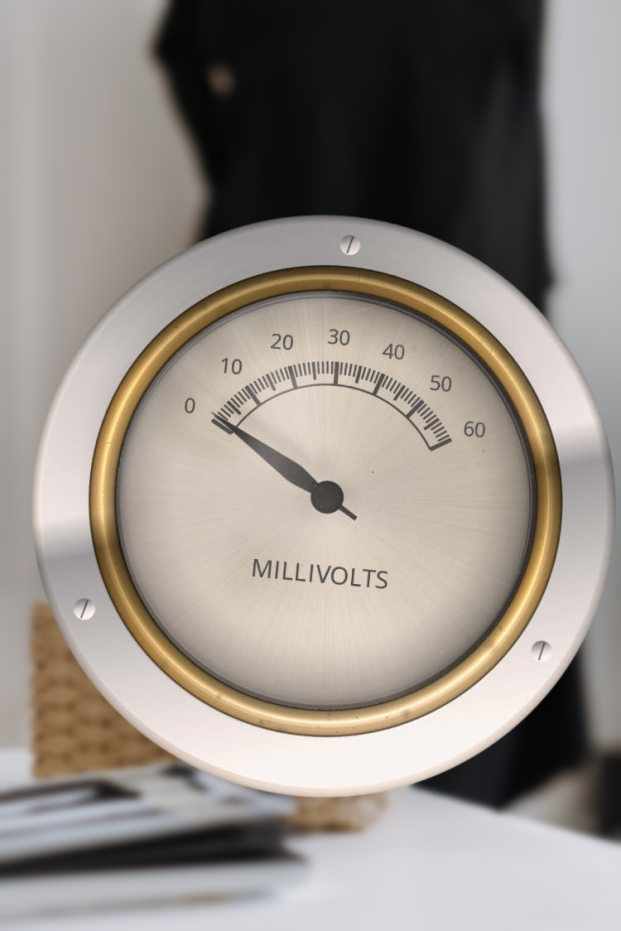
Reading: {"value": 1, "unit": "mV"}
